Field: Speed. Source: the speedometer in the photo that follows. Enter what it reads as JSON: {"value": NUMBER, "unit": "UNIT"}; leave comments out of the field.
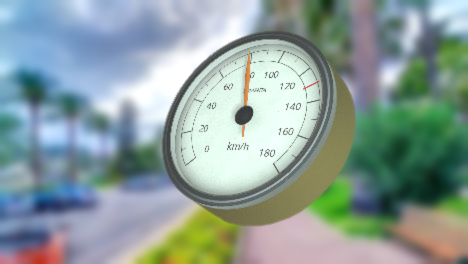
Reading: {"value": 80, "unit": "km/h"}
